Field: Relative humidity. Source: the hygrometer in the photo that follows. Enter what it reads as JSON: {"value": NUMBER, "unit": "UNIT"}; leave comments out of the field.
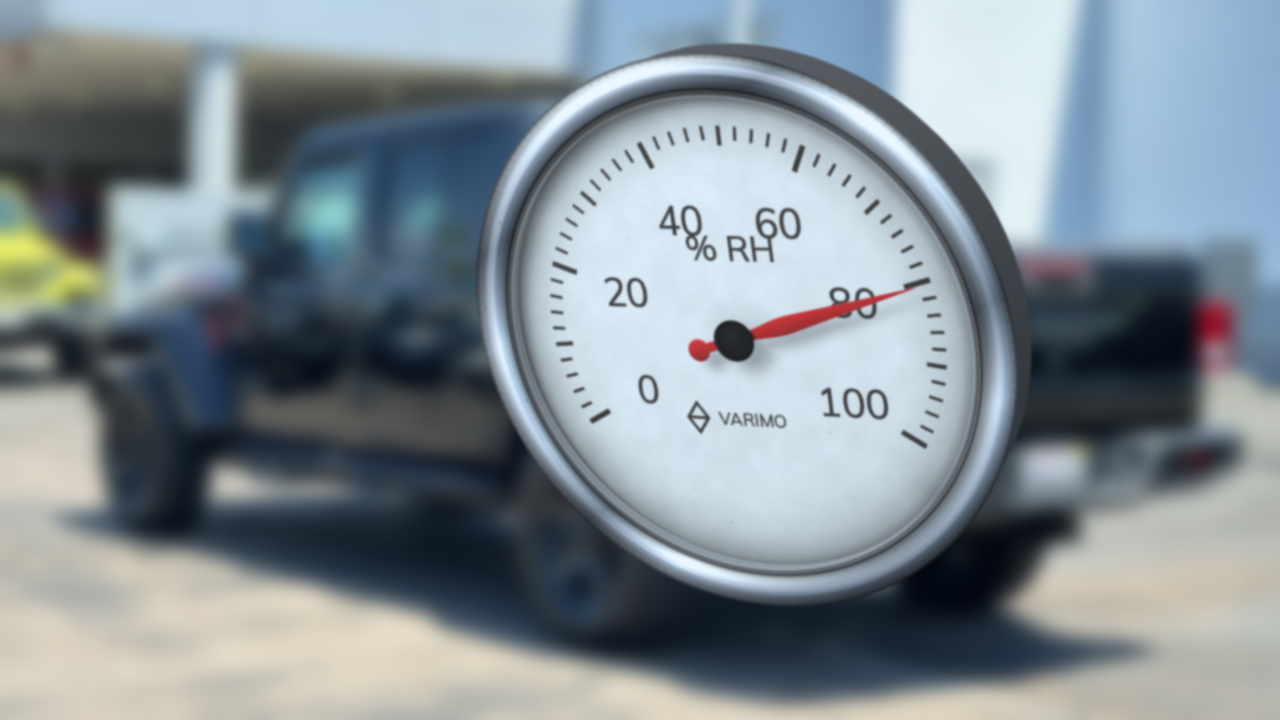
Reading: {"value": 80, "unit": "%"}
